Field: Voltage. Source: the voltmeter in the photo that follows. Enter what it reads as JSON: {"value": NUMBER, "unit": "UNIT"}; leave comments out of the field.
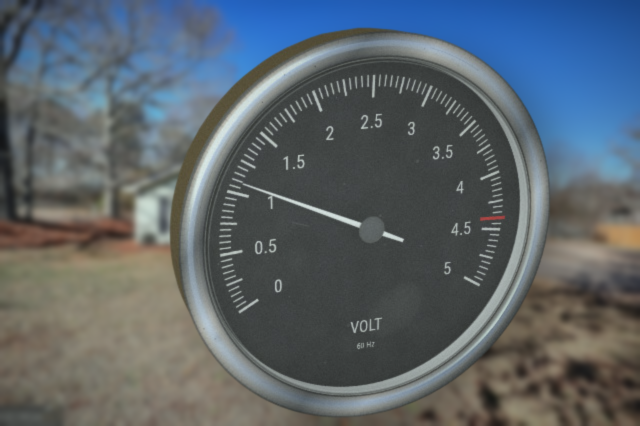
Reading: {"value": 1.1, "unit": "V"}
